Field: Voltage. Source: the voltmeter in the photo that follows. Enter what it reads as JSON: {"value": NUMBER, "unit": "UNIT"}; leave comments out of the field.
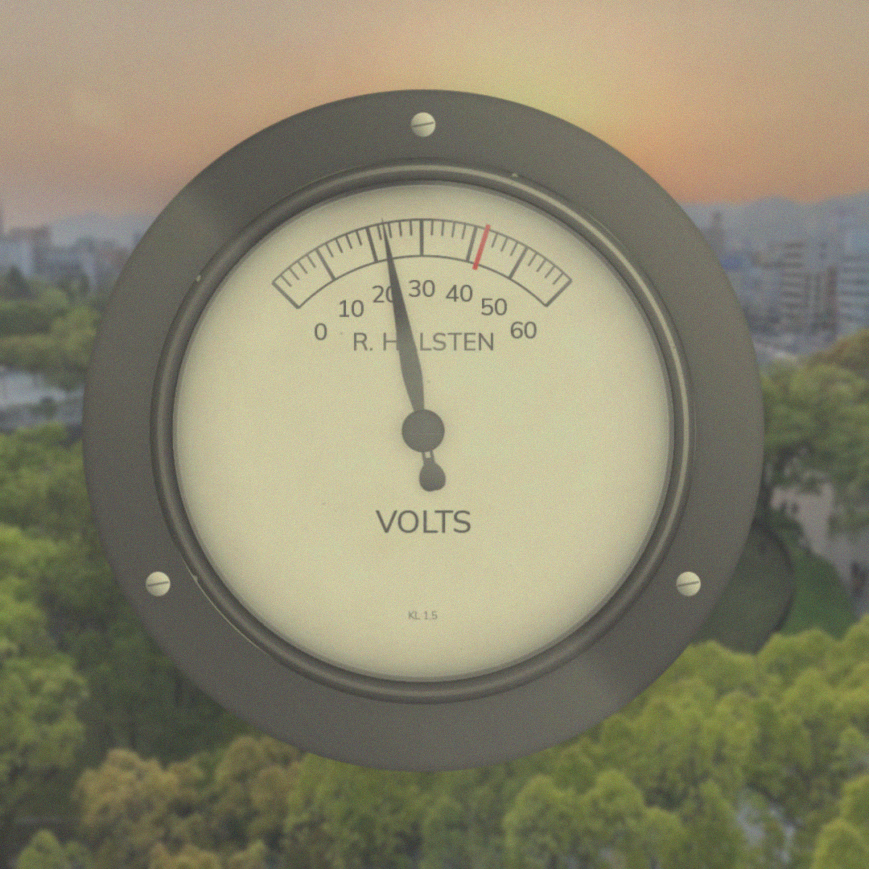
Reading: {"value": 23, "unit": "V"}
